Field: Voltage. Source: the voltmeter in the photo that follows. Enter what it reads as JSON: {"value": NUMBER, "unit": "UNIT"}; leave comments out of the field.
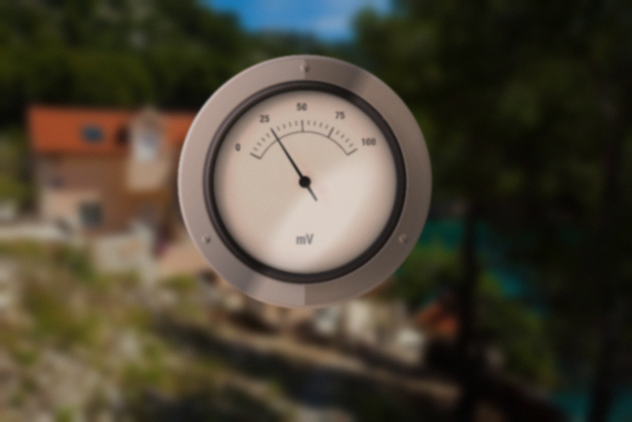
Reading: {"value": 25, "unit": "mV"}
